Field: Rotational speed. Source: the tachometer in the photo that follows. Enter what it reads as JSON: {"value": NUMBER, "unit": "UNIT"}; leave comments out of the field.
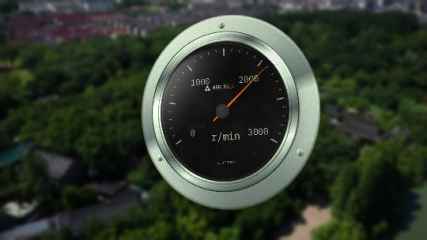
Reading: {"value": 2100, "unit": "rpm"}
